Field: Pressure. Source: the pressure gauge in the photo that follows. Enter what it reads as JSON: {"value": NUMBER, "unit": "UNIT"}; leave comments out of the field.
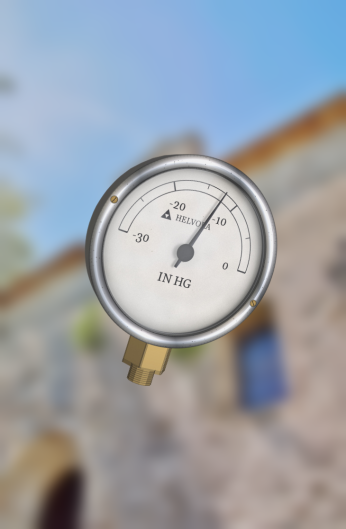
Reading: {"value": -12.5, "unit": "inHg"}
